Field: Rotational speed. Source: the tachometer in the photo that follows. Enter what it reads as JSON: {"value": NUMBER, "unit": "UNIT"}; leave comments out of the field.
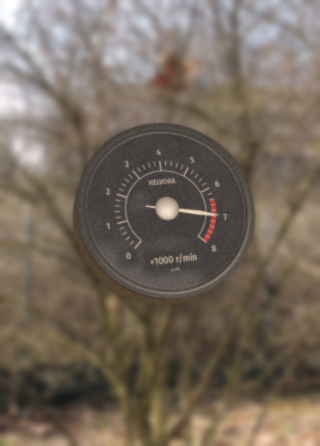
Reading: {"value": 7000, "unit": "rpm"}
